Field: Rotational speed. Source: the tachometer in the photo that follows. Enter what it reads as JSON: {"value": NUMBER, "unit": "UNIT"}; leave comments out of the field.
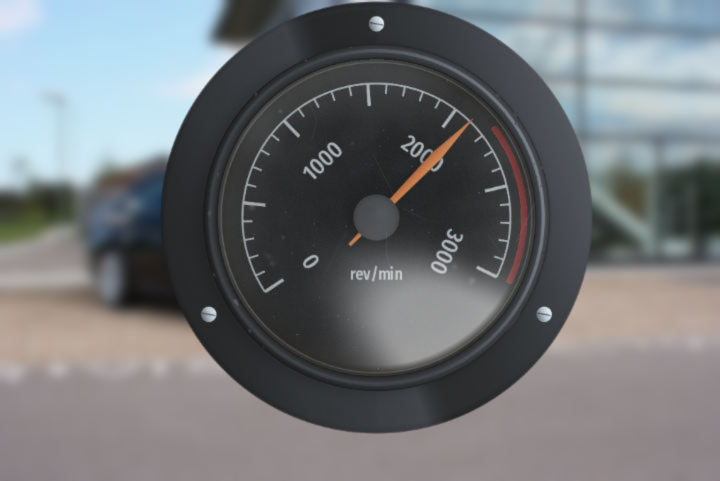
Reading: {"value": 2100, "unit": "rpm"}
